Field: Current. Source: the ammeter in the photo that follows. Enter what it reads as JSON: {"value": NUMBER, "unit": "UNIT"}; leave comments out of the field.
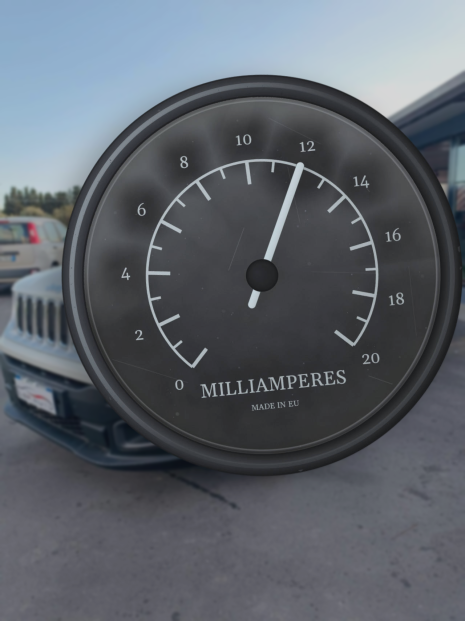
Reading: {"value": 12, "unit": "mA"}
